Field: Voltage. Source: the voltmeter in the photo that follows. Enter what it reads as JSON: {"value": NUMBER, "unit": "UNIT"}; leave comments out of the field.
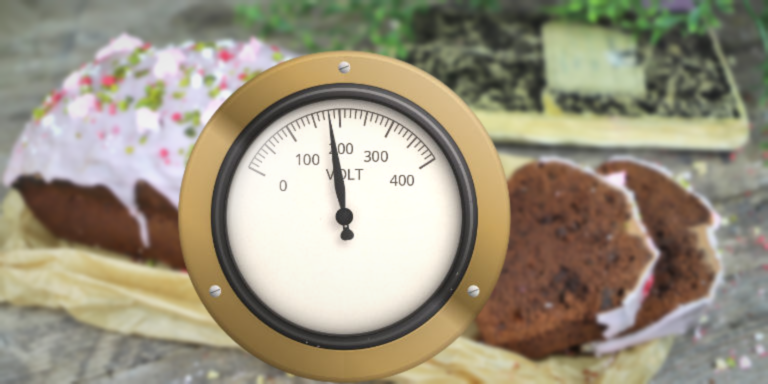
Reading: {"value": 180, "unit": "V"}
